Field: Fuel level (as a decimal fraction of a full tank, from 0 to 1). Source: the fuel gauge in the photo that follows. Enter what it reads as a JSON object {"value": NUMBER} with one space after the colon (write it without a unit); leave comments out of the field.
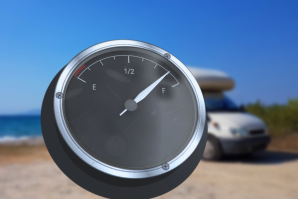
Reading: {"value": 0.875}
